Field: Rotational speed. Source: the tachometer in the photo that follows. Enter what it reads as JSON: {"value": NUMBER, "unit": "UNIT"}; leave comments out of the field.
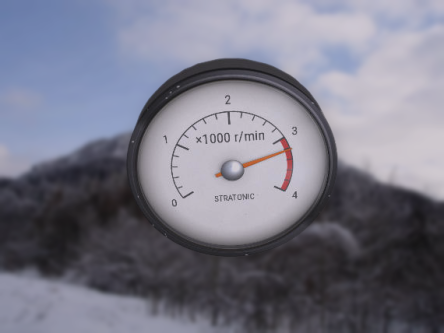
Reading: {"value": 3200, "unit": "rpm"}
